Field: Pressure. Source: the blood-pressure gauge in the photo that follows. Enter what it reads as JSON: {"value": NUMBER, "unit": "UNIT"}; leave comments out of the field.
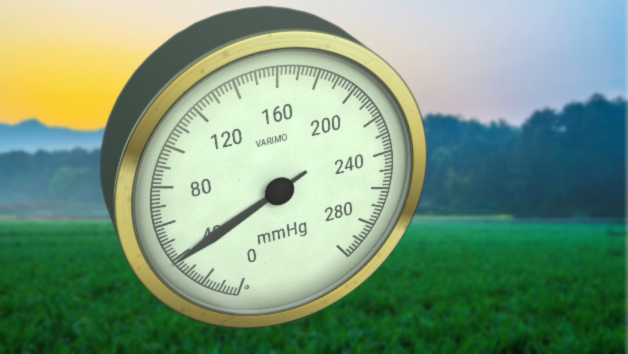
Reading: {"value": 40, "unit": "mmHg"}
